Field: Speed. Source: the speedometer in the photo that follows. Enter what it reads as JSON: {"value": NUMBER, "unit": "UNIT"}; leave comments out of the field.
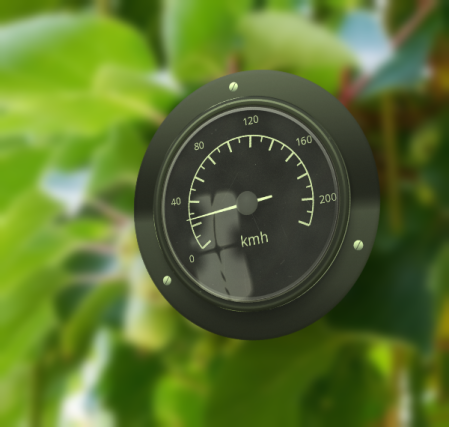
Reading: {"value": 25, "unit": "km/h"}
